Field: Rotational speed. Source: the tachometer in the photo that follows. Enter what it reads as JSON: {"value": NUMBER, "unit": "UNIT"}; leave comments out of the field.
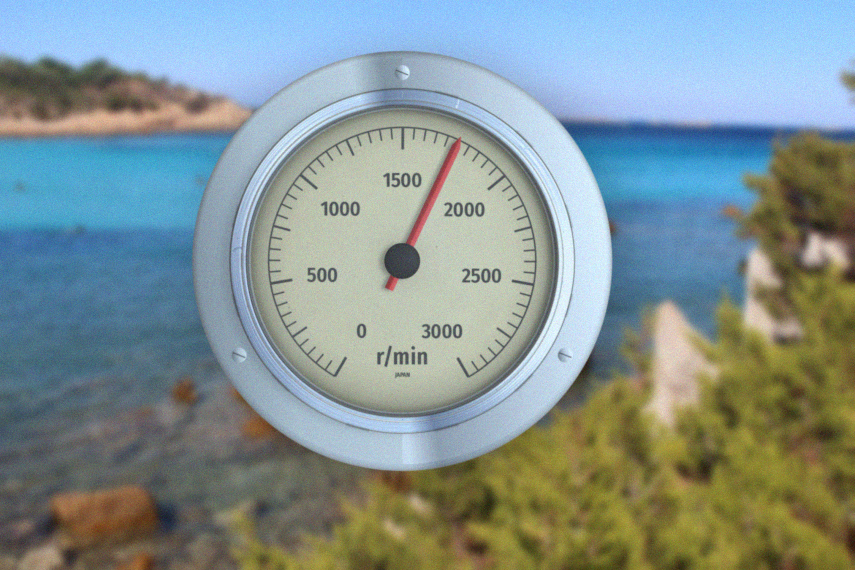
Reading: {"value": 1750, "unit": "rpm"}
